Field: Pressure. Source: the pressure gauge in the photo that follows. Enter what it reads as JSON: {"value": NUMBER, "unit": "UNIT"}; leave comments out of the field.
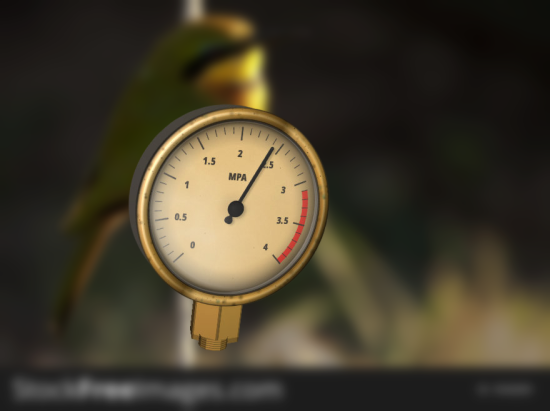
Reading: {"value": 2.4, "unit": "MPa"}
